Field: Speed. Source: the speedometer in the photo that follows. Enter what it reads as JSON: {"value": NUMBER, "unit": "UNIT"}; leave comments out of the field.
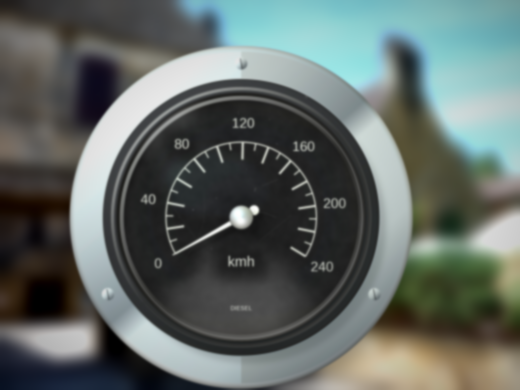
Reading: {"value": 0, "unit": "km/h"}
